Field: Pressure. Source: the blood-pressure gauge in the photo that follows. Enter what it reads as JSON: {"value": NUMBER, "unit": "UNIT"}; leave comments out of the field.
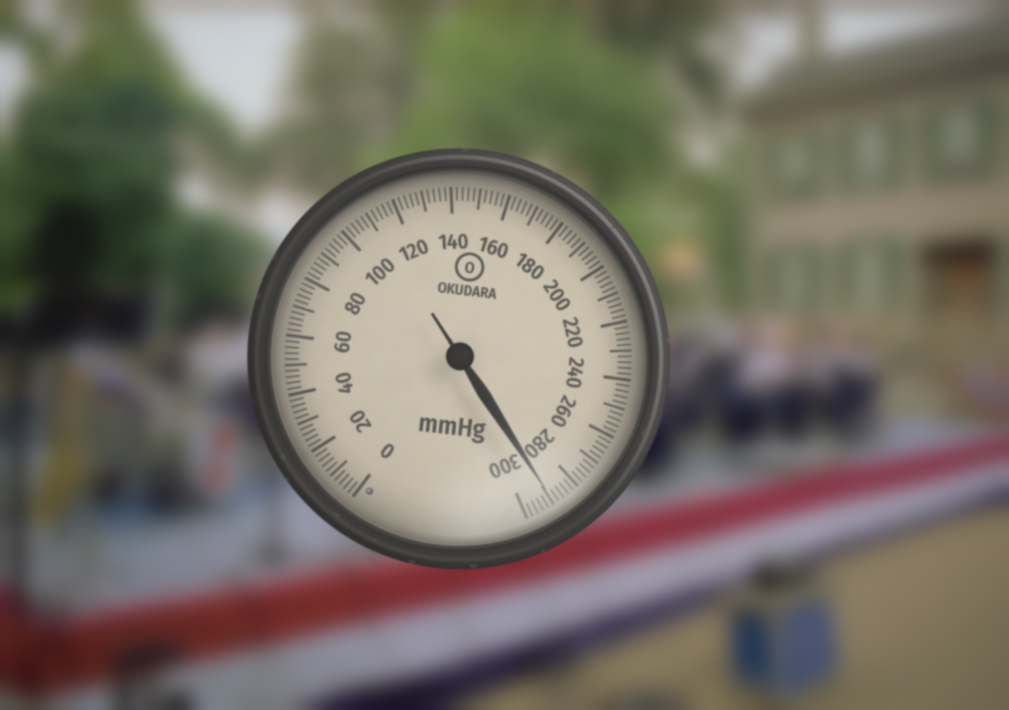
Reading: {"value": 290, "unit": "mmHg"}
